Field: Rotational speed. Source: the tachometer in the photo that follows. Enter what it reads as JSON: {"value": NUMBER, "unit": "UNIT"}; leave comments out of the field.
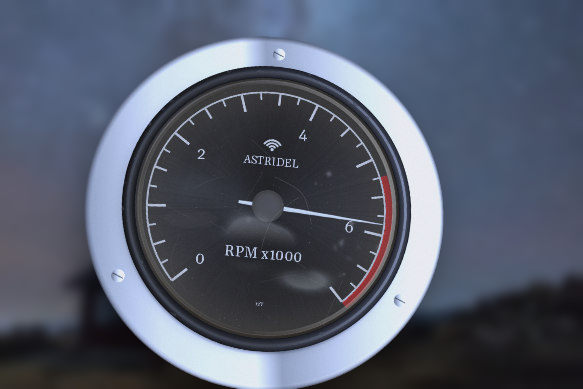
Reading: {"value": 5875, "unit": "rpm"}
